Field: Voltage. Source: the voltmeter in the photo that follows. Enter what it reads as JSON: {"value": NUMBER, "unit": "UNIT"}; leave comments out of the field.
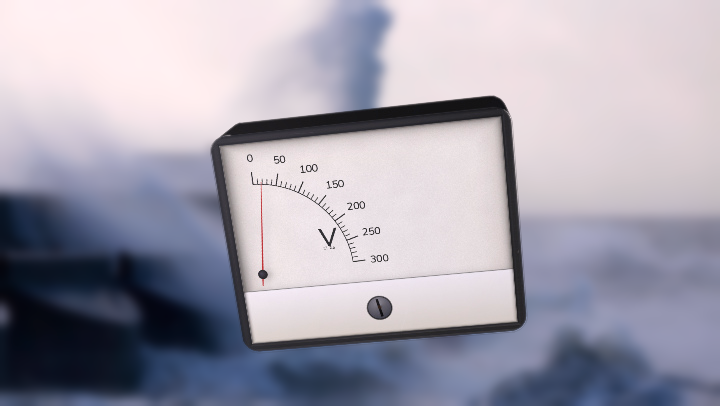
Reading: {"value": 20, "unit": "V"}
